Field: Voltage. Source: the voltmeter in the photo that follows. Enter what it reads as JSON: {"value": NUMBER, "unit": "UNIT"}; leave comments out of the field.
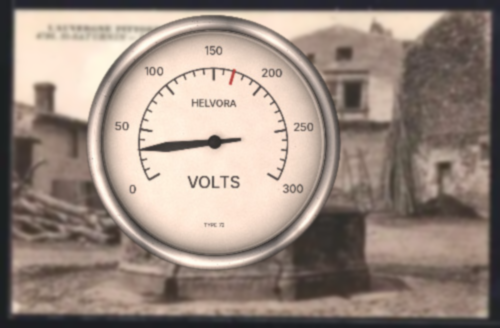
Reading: {"value": 30, "unit": "V"}
